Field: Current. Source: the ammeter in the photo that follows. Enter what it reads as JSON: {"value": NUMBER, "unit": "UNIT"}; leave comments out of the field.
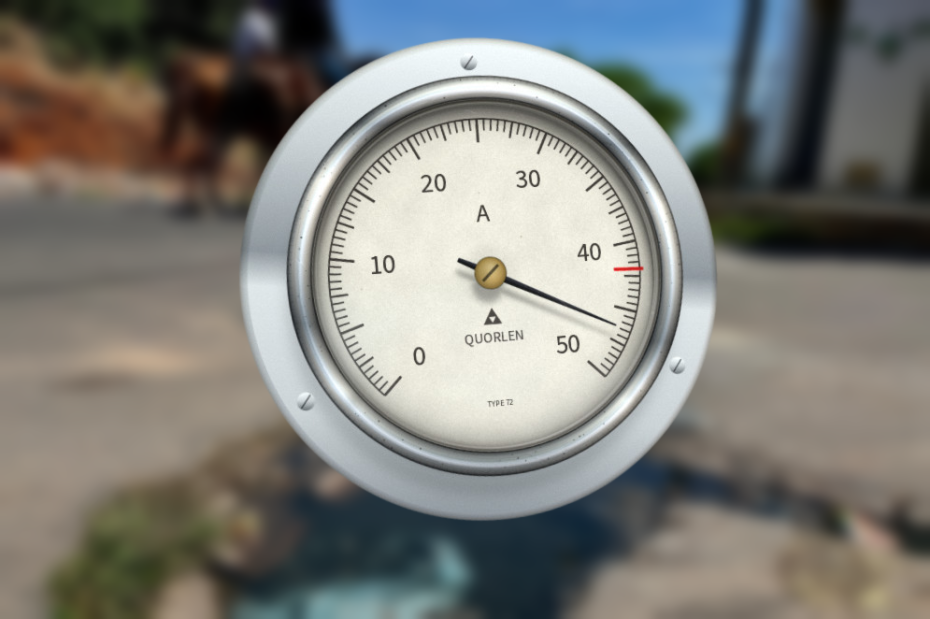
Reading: {"value": 46.5, "unit": "A"}
